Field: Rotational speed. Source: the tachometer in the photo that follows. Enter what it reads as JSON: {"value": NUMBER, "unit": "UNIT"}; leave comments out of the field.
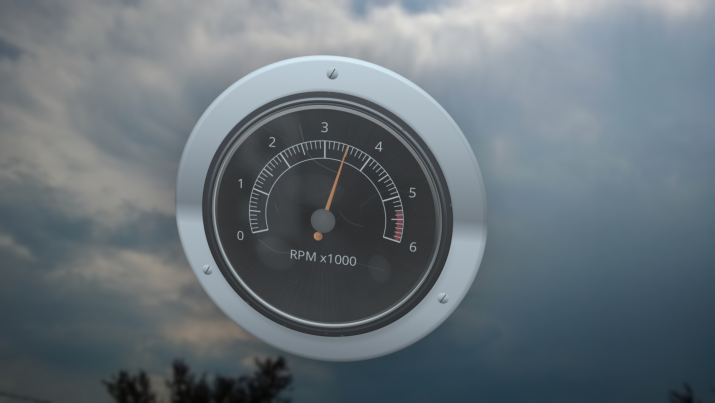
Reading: {"value": 3500, "unit": "rpm"}
